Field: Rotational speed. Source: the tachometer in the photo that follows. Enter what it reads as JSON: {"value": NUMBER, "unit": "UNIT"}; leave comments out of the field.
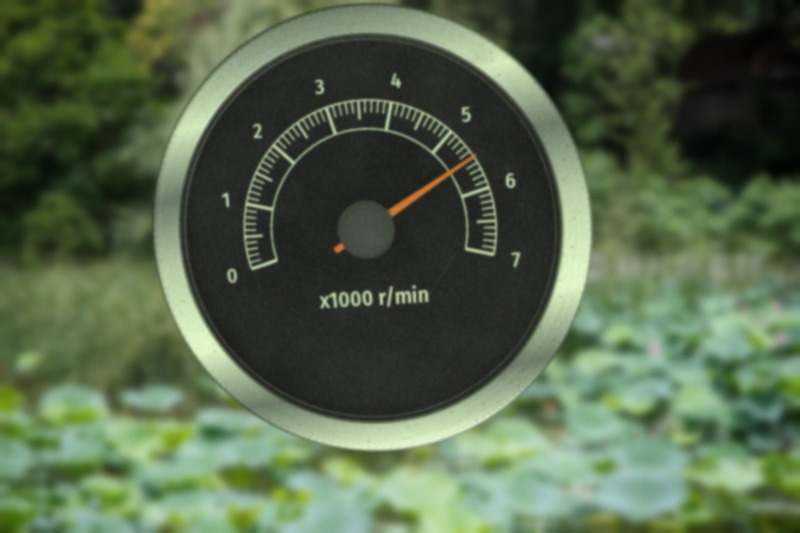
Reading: {"value": 5500, "unit": "rpm"}
